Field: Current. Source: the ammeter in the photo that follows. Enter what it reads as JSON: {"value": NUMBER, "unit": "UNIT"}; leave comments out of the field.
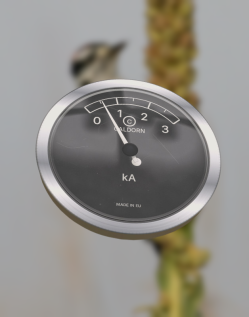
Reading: {"value": 0.5, "unit": "kA"}
